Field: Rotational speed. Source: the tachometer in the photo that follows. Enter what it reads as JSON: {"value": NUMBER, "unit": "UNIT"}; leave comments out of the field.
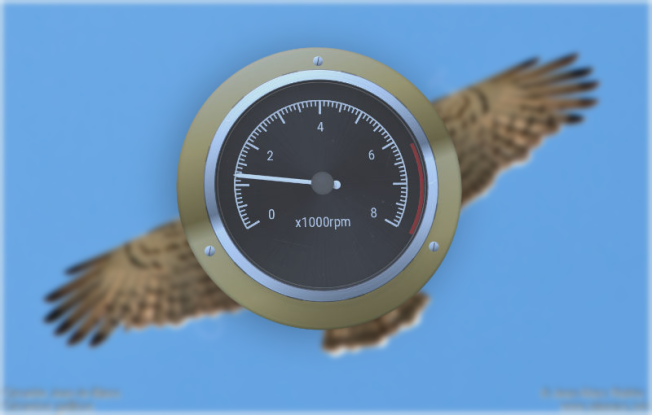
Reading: {"value": 1200, "unit": "rpm"}
